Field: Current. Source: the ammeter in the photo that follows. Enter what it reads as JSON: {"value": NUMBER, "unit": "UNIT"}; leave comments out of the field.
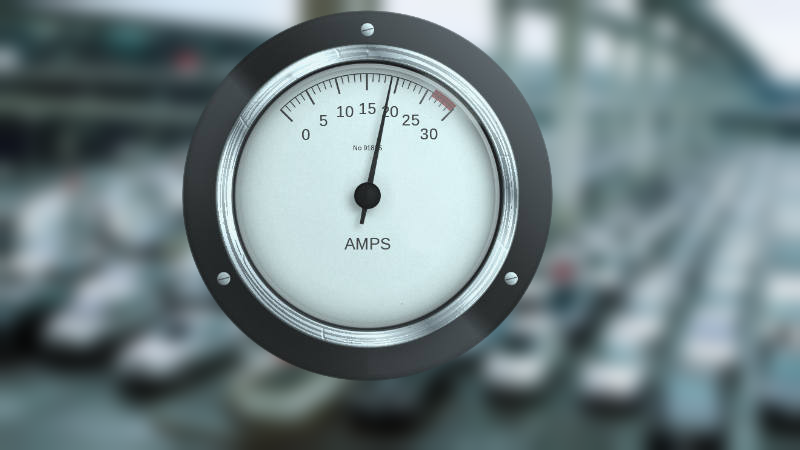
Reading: {"value": 19, "unit": "A"}
